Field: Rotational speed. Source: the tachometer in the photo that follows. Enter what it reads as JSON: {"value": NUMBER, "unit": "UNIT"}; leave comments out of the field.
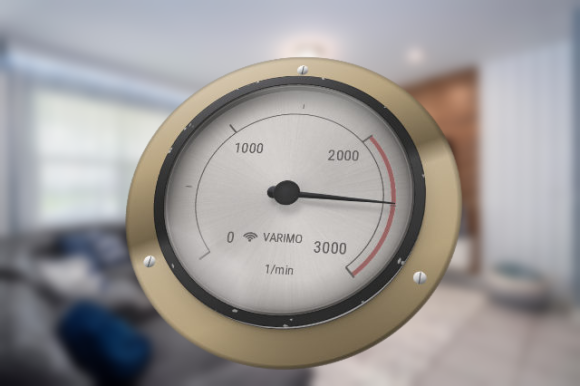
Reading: {"value": 2500, "unit": "rpm"}
